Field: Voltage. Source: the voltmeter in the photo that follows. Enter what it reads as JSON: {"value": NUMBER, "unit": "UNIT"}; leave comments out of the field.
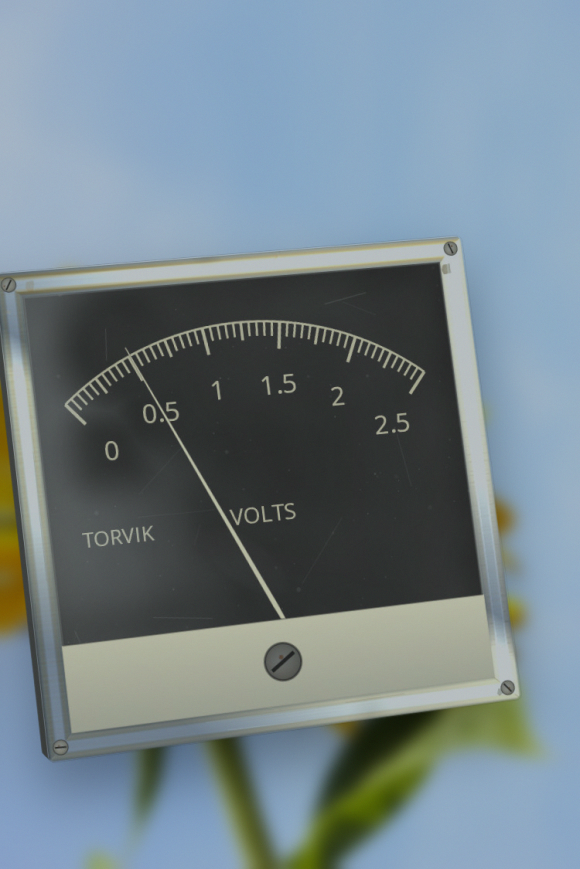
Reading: {"value": 0.5, "unit": "V"}
